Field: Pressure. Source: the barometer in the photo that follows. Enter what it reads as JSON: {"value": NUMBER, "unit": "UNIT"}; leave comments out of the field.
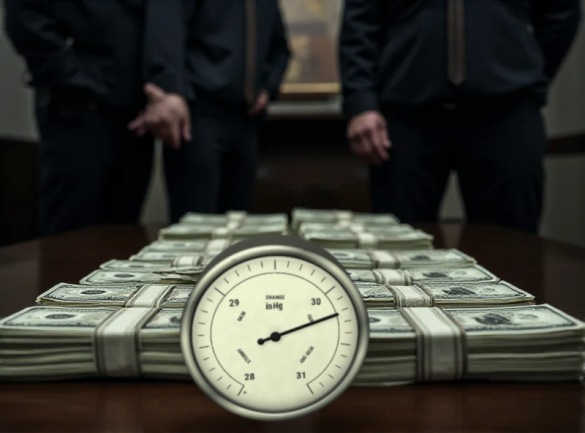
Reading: {"value": 30.2, "unit": "inHg"}
